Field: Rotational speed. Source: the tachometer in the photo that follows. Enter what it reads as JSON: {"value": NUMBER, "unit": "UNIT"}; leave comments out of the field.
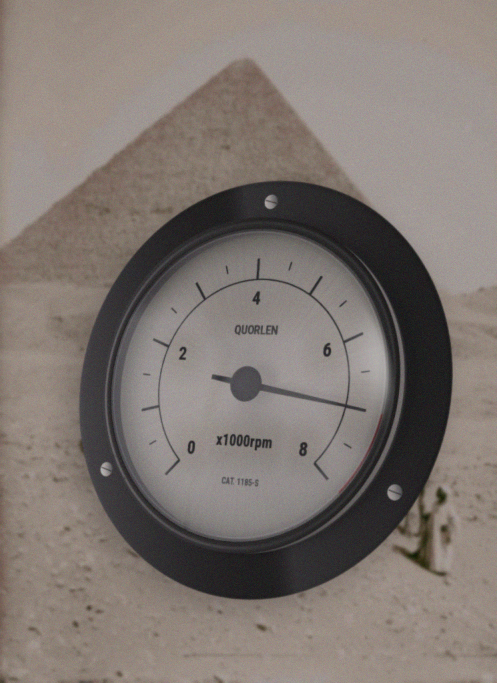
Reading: {"value": 7000, "unit": "rpm"}
